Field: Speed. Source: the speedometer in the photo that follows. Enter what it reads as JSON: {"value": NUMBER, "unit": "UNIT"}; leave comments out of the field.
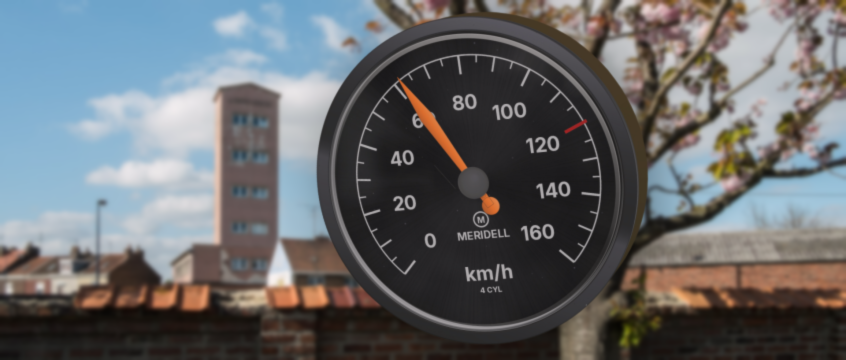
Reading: {"value": 62.5, "unit": "km/h"}
